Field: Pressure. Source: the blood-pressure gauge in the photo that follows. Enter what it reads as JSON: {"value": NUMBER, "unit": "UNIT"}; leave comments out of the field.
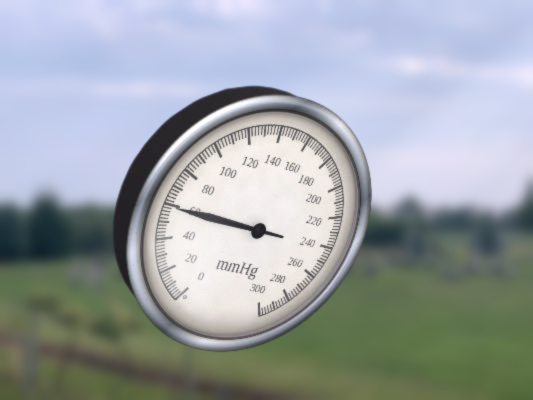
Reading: {"value": 60, "unit": "mmHg"}
